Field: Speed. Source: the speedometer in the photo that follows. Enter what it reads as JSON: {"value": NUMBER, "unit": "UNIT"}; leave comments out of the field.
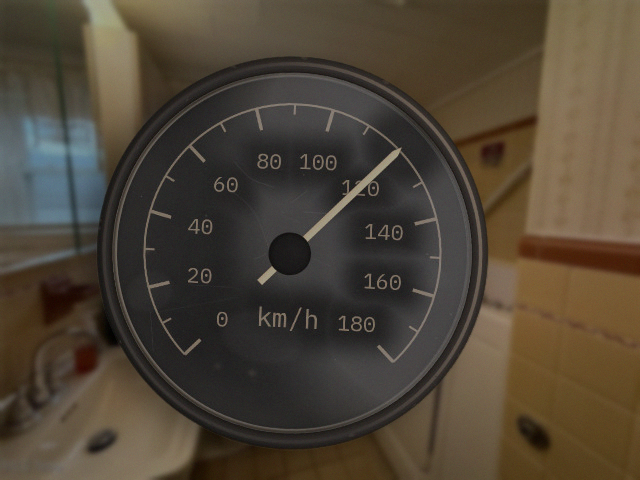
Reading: {"value": 120, "unit": "km/h"}
